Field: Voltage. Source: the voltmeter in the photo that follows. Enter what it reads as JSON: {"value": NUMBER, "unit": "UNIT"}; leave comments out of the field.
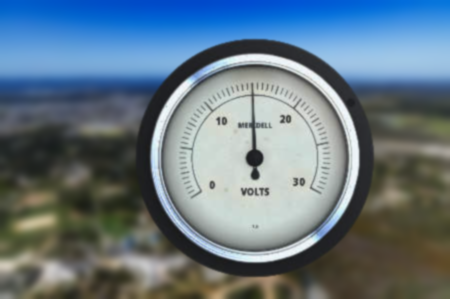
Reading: {"value": 15, "unit": "V"}
